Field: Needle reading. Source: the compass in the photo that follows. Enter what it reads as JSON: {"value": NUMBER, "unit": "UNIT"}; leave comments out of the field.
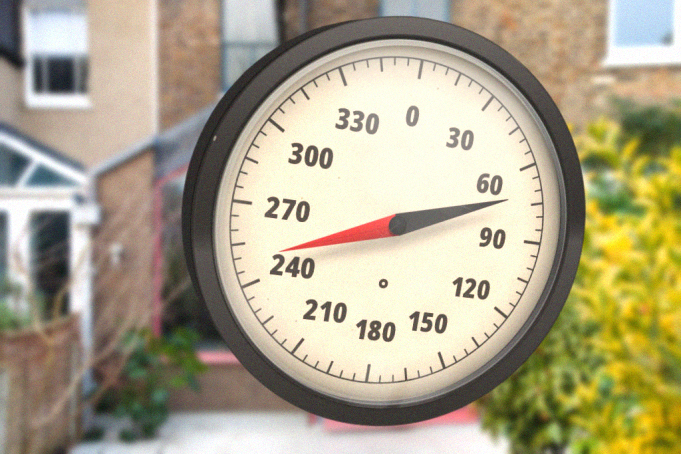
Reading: {"value": 250, "unit": "°"}
